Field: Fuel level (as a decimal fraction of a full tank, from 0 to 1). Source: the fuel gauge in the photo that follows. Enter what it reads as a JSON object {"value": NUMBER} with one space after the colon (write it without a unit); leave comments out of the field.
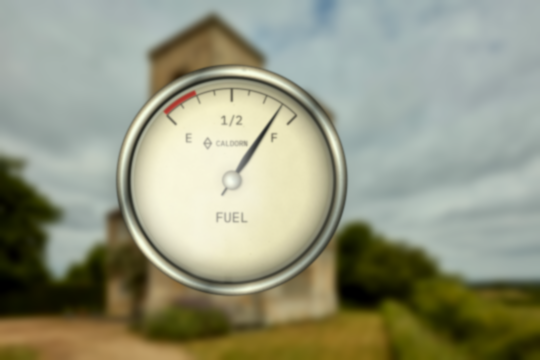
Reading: {"value": 0.875}
